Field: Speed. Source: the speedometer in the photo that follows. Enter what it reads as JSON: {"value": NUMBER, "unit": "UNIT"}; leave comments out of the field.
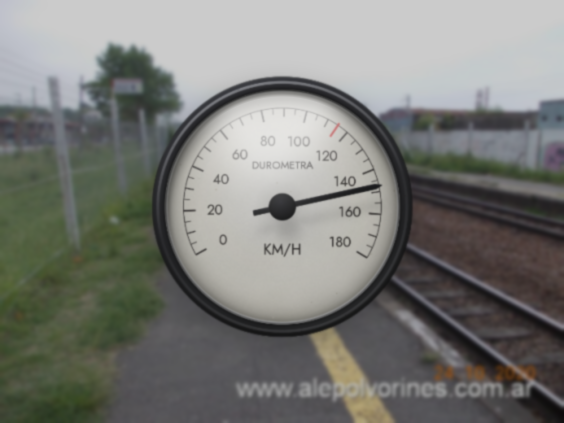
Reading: {"value": 147.5, "unit": "km/h"}
